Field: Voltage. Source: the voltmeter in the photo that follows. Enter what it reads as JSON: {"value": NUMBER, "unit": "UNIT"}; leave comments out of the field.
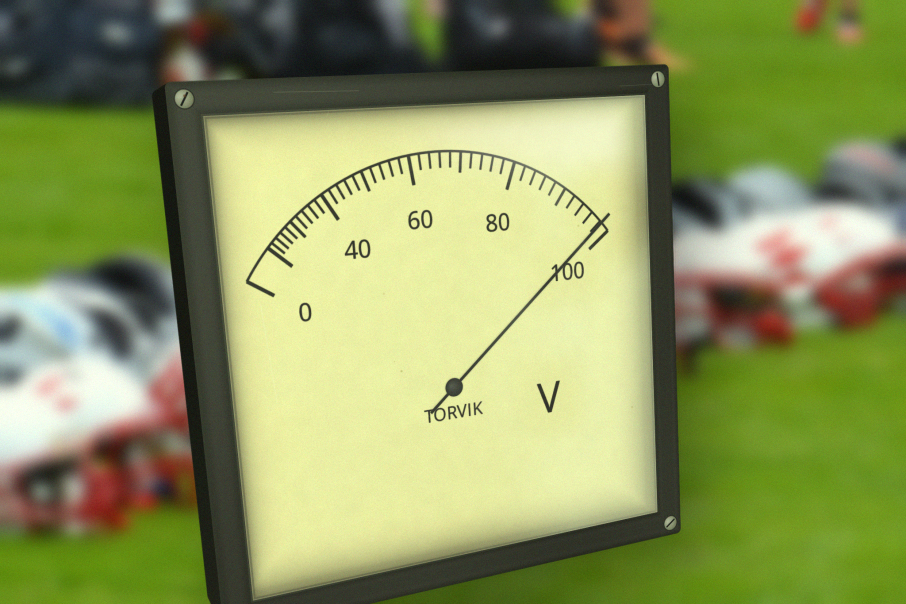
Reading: {"value": 98, "unit": "V"}
